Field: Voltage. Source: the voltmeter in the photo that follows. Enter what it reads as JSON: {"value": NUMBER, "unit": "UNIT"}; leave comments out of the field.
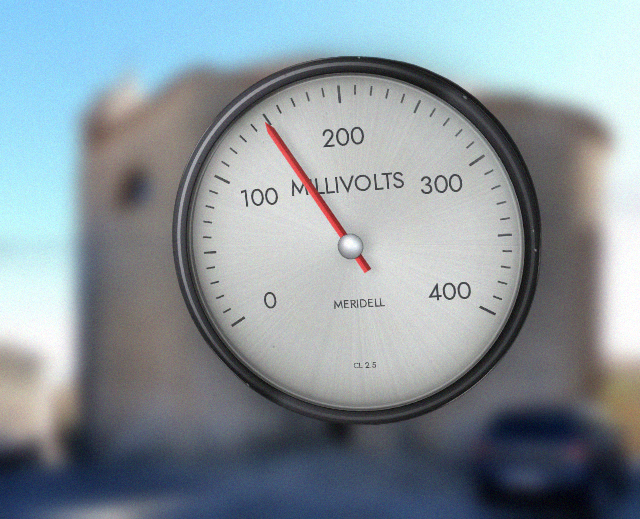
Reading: {"value": 150, "unit": "mV"}
